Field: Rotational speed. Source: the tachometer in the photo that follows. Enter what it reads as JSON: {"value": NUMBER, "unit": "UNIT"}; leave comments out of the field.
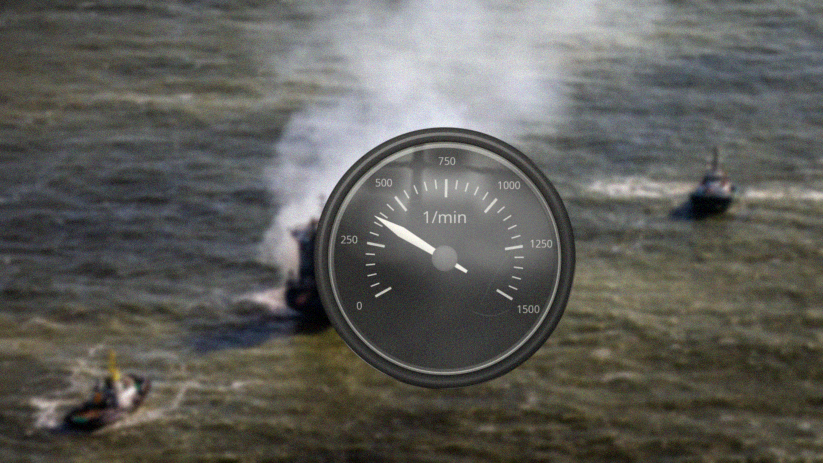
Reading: {"value": 375, "unit": "rpm"}
